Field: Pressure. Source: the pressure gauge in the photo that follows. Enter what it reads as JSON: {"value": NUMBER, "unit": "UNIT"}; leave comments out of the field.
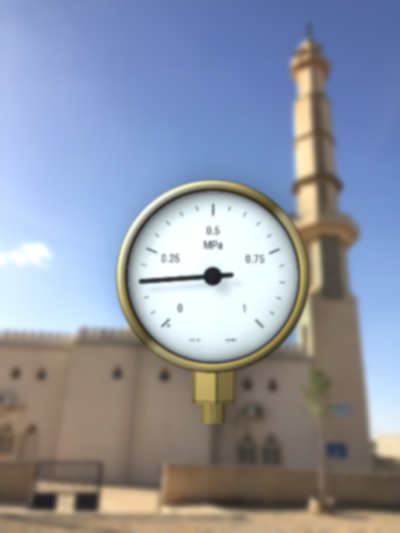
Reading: {"value": 0.15, "unit": "MPa"}
